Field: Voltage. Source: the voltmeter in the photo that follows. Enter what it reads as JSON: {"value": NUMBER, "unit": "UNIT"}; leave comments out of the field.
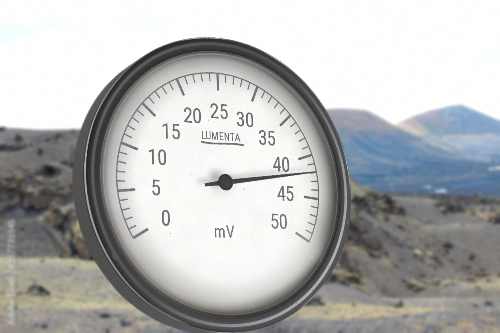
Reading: {"value": 42, "unit": "mV"}
